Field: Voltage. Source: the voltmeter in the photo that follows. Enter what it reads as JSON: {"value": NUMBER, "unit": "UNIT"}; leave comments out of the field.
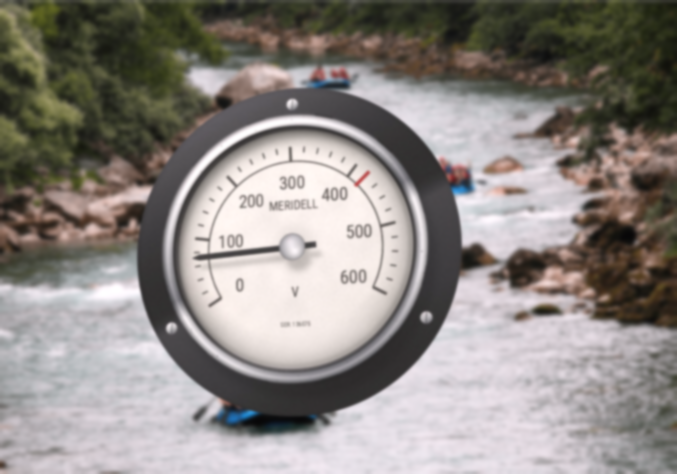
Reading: {"value": 70, "unit": "V"}
